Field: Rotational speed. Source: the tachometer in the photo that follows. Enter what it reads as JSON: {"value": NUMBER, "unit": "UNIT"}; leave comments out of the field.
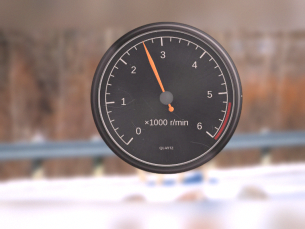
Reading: {"value": 2600, "unit": "rpm"}
